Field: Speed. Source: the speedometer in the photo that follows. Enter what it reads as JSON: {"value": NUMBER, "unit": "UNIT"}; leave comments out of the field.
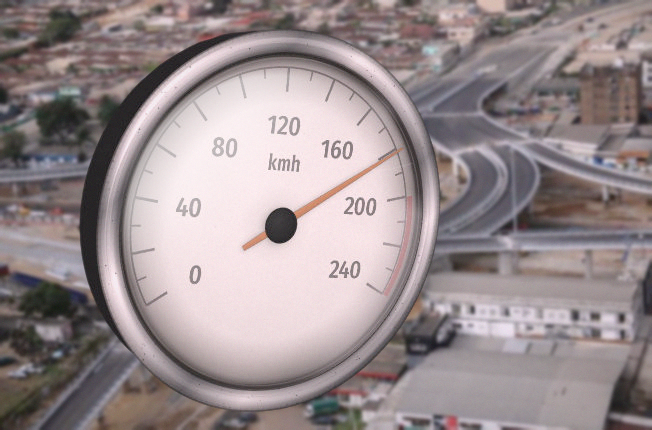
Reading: {"value": 180, "unit": "km/h"}
